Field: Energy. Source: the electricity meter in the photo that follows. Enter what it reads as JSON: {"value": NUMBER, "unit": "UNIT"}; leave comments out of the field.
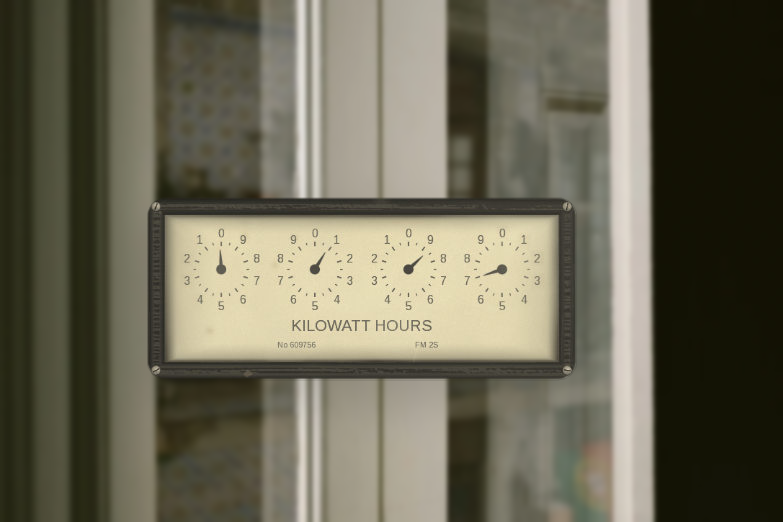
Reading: {"value": 87, "unit": "kWh"}
